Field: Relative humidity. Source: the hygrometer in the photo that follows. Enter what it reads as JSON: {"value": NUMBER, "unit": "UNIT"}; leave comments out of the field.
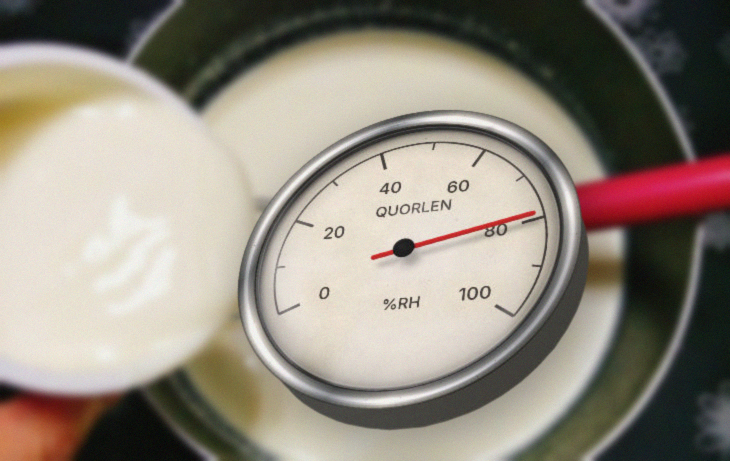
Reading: {"value": 80, "unit": "%"}
